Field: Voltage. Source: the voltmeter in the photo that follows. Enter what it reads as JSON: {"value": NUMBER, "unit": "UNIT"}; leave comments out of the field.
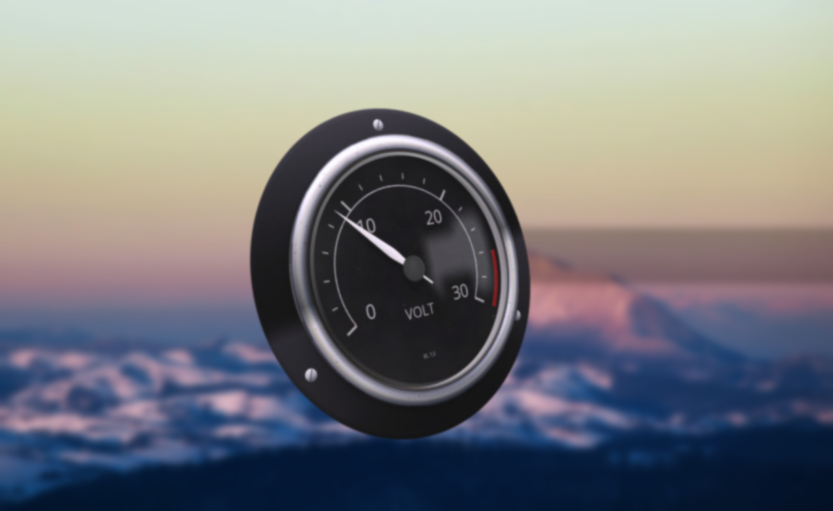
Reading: {"value": 9, "unit": "V"}
